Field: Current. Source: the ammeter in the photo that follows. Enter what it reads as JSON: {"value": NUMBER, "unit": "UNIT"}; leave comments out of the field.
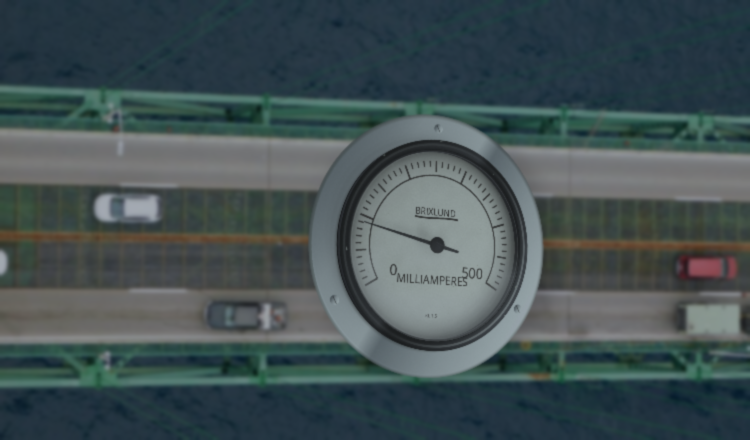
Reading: {"value": 90, "unit": "mA"}
